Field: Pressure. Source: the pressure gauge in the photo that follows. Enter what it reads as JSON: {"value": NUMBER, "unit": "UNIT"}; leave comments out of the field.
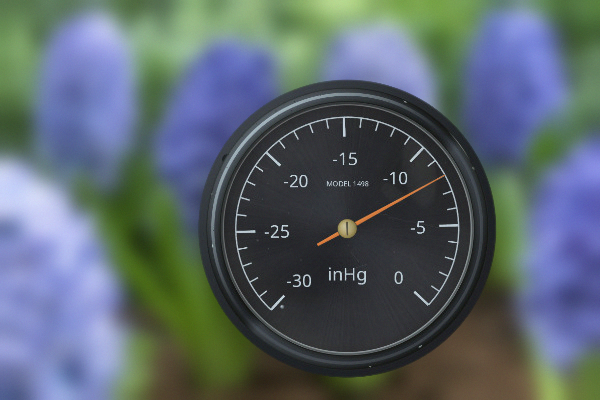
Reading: {"value": -8, "unit": "inHg"}
